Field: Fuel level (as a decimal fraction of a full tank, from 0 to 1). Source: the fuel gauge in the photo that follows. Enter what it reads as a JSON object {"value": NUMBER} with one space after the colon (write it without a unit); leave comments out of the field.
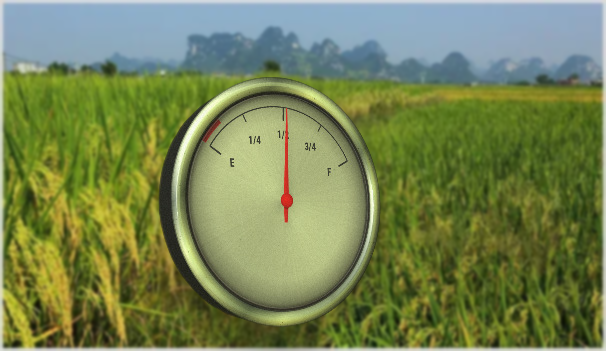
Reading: {"value": 0.5}
